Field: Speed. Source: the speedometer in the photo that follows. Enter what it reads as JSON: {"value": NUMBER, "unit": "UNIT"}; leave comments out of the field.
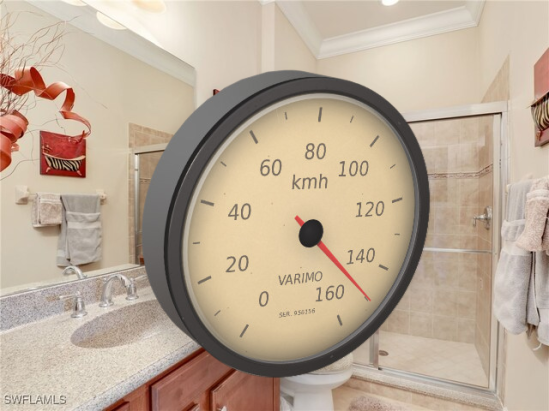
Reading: {"value": 150, "unit": "km/h"}
